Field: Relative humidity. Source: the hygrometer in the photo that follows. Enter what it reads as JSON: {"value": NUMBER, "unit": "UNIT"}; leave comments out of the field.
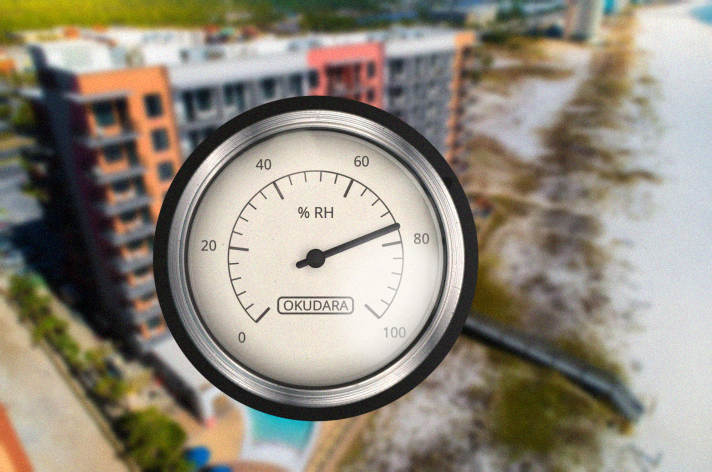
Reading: {"value": 76, "unit": "%"}
